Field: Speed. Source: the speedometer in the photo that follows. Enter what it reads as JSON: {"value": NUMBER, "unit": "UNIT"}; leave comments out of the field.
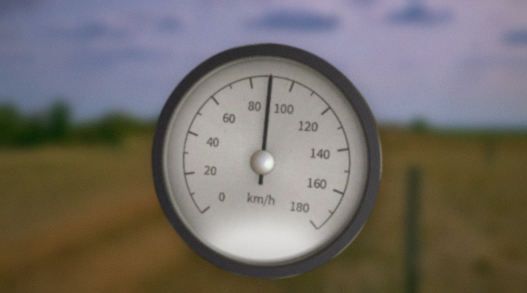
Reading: {"value": 90, "unit": "km/h"}
